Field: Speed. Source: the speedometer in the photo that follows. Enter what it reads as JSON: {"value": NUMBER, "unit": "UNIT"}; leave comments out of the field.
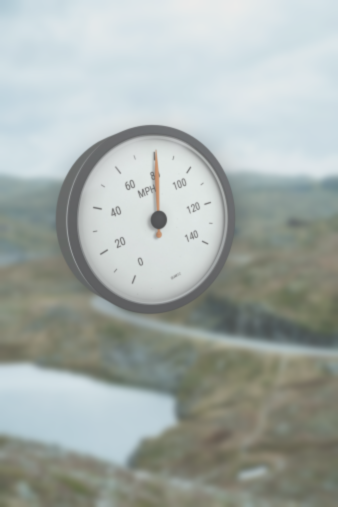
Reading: {"value": 80, "unit": "mph"}
